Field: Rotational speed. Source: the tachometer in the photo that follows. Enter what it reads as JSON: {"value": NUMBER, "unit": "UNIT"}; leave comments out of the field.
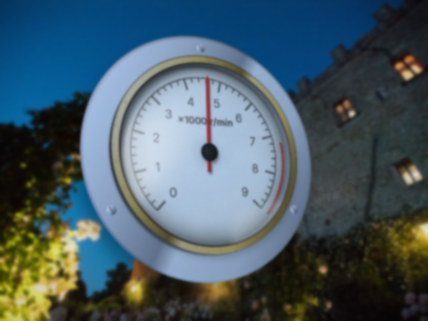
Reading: {"value": 4600, "unit": "rpm"}
